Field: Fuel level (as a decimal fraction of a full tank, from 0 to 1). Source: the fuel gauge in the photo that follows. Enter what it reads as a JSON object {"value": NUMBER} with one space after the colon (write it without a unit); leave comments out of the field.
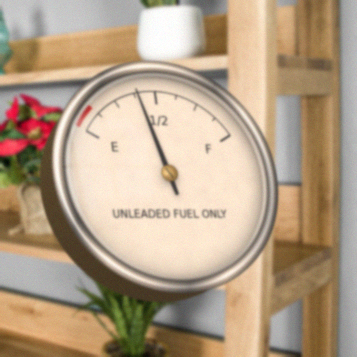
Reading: {"value": 0.375}
